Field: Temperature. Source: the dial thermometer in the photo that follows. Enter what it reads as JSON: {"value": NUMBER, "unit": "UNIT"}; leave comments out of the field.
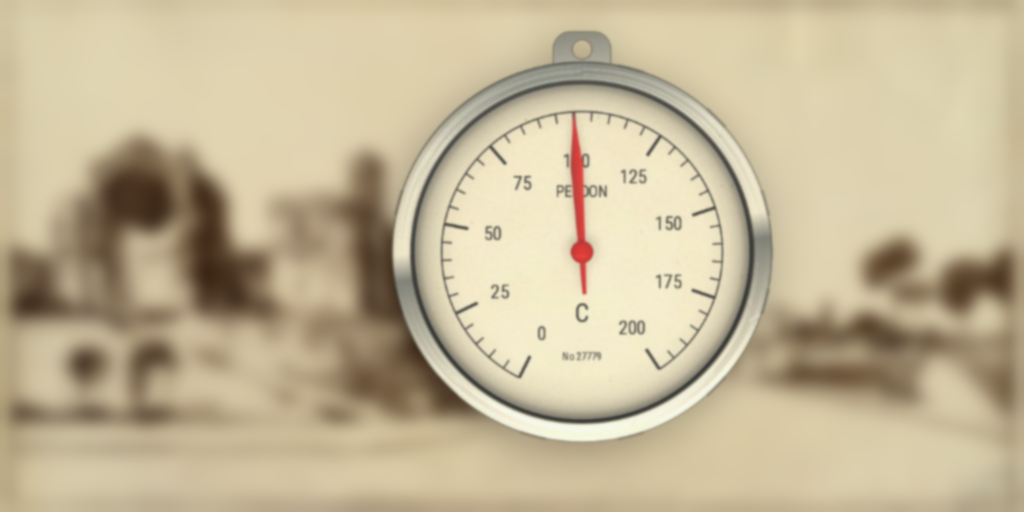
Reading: {"value": 100, "unit": "°C"}
